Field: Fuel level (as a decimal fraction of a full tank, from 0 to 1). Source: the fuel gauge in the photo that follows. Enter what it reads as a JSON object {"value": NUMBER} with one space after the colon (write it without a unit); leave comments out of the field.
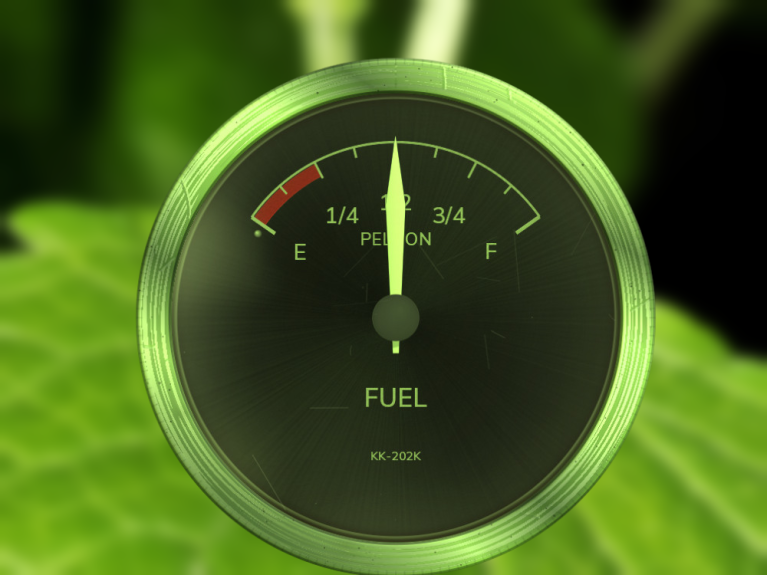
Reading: {"value": 0.5}
